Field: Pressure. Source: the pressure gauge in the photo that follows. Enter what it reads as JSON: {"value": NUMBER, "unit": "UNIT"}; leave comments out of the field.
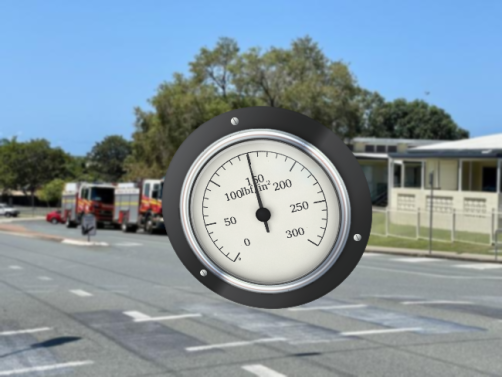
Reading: {"value": 150, "unit": "psi"}
